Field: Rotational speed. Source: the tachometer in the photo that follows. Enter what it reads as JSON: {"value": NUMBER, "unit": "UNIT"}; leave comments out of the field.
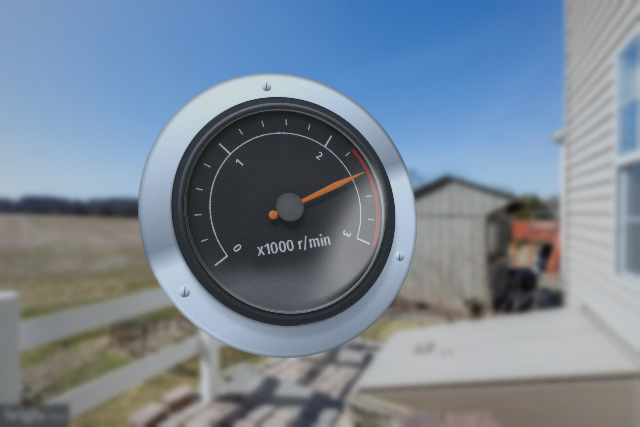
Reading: {"value": 2400, "unit": "rpm"}
